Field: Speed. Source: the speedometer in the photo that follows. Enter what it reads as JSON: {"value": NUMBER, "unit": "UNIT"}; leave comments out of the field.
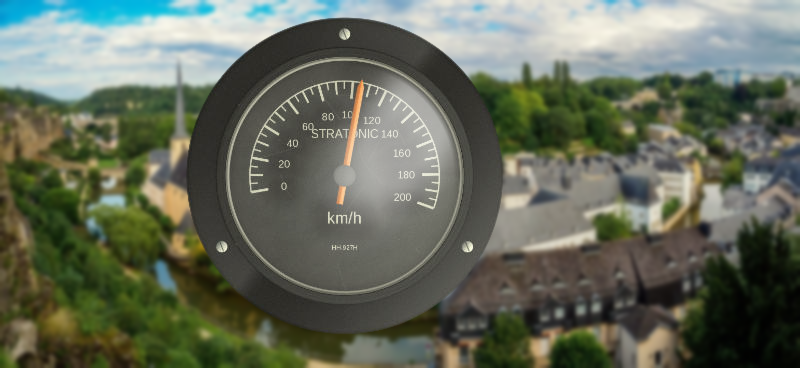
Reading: {"value": 105, "unit": "km/h"}
